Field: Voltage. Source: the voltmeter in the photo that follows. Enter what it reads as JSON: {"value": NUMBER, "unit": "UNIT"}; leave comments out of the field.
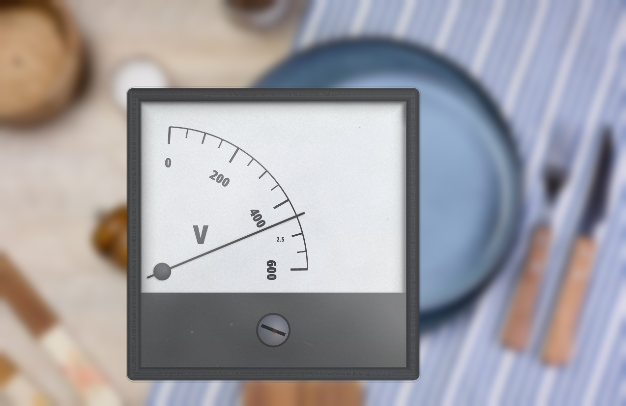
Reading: {"value": 450, "unit": "V"}
